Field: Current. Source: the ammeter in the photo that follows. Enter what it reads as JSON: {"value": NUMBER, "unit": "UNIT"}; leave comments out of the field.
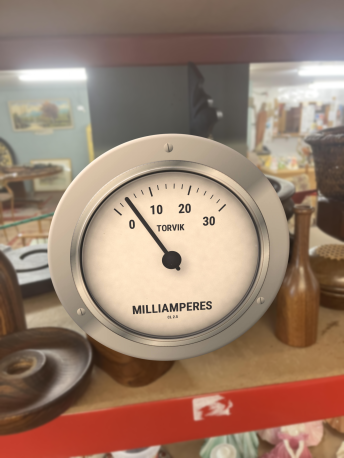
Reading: {"value": 4, "unit": "mA"}
